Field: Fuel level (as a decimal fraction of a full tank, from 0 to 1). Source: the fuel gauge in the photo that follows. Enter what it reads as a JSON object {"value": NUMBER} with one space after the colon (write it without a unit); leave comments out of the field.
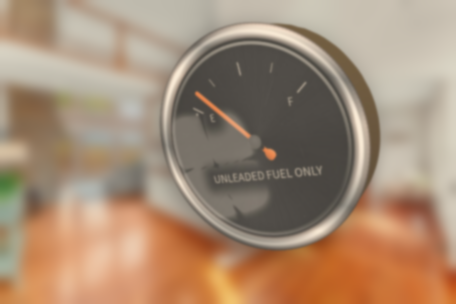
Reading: {"value": 0.125}
